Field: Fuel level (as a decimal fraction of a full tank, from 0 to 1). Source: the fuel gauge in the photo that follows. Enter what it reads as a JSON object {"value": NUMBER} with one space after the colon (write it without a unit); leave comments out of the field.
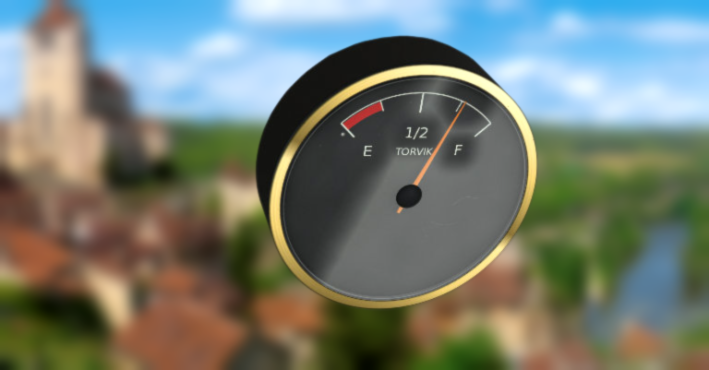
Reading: {"value": 0.75}
